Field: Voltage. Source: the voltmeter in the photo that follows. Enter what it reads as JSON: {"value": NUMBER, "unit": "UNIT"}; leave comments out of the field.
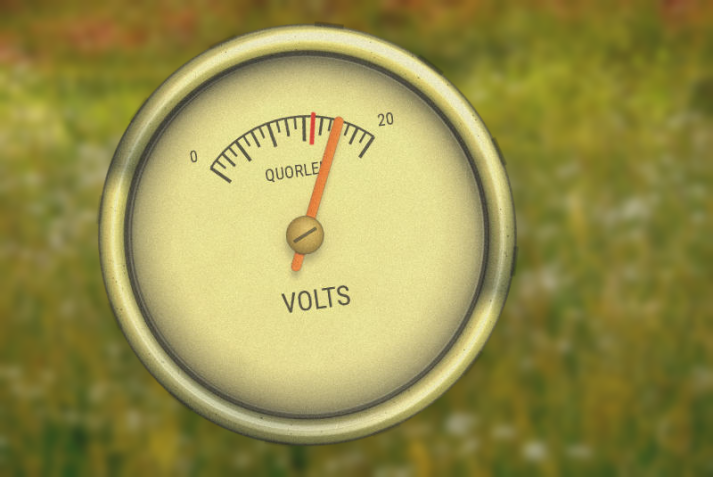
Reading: {"value": 16, "unit": "V"}
